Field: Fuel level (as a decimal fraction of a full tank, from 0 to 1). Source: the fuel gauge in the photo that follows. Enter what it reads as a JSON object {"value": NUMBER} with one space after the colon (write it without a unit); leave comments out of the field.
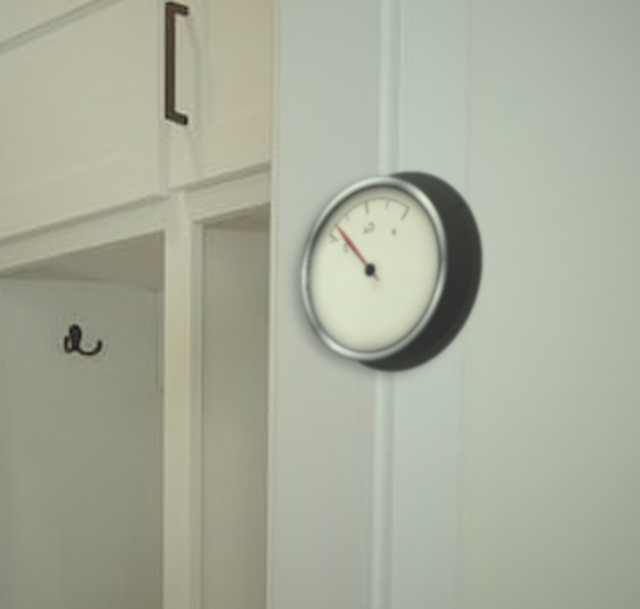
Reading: {"value": 0.125}
